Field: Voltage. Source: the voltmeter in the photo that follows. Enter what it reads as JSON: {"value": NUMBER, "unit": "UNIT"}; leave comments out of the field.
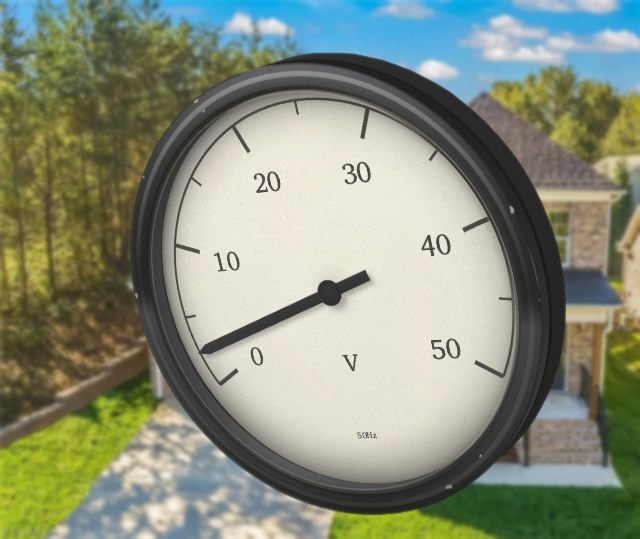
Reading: {"value": 2.5, "unit": "V"}
